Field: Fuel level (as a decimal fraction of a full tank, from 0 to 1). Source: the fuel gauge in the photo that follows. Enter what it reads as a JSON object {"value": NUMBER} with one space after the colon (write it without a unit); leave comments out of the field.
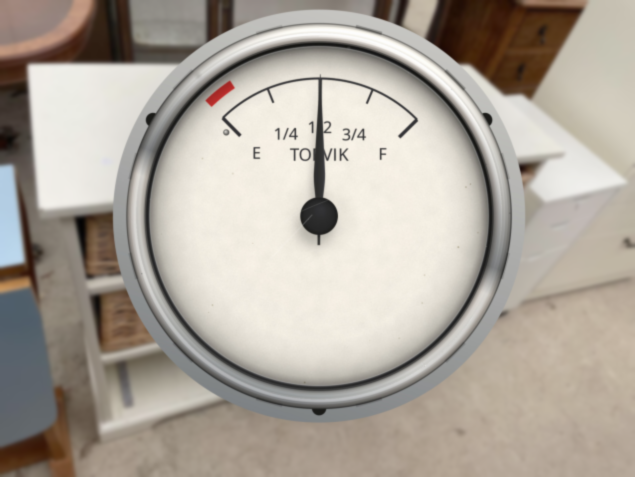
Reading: {"value": 0.5}
